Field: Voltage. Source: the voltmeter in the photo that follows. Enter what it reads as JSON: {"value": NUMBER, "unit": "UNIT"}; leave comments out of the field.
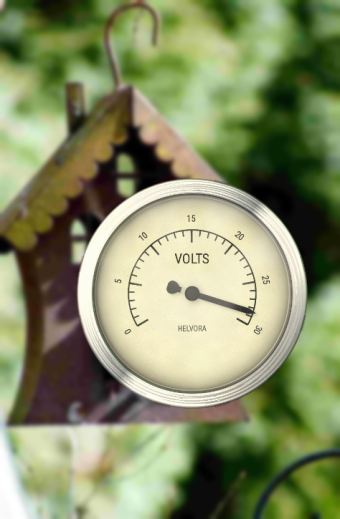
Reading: {"value": 28.5, "unit": "V"}
